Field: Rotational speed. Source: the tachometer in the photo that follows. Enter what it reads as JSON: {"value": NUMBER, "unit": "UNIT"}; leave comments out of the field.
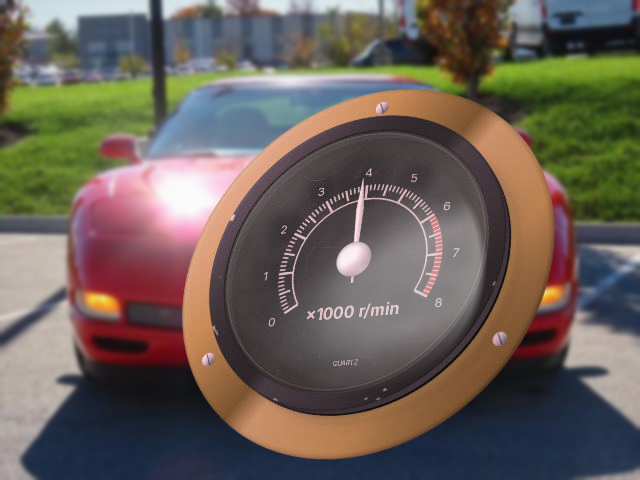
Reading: {"value": 4000, "unit": "rpm"}
